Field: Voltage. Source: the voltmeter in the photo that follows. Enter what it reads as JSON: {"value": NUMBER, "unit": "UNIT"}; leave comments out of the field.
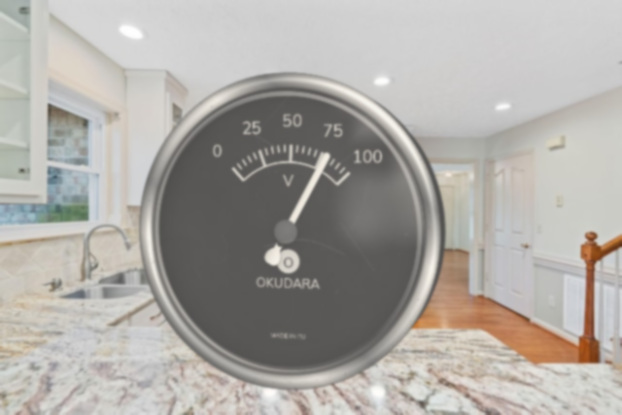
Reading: {"value": 80, "unit": "V"}
